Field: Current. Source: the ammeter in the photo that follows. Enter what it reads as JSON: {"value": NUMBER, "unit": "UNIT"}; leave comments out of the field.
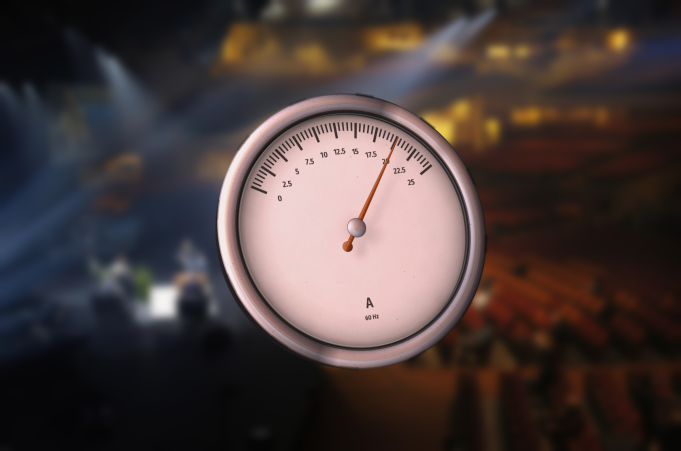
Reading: {"value": 20, "unit": "A"}
